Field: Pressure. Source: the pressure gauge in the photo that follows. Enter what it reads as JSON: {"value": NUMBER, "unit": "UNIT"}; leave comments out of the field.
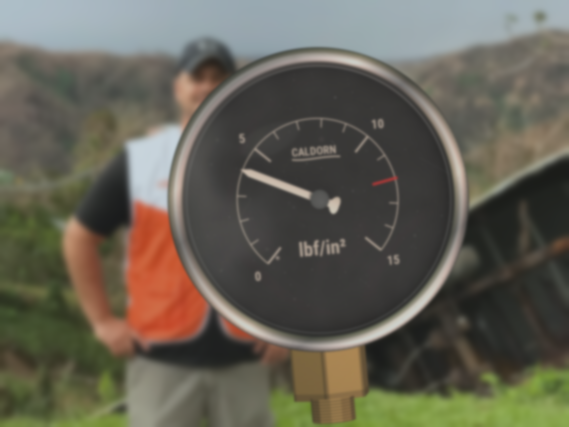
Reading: {"value": 4, "unit": "psi"}
